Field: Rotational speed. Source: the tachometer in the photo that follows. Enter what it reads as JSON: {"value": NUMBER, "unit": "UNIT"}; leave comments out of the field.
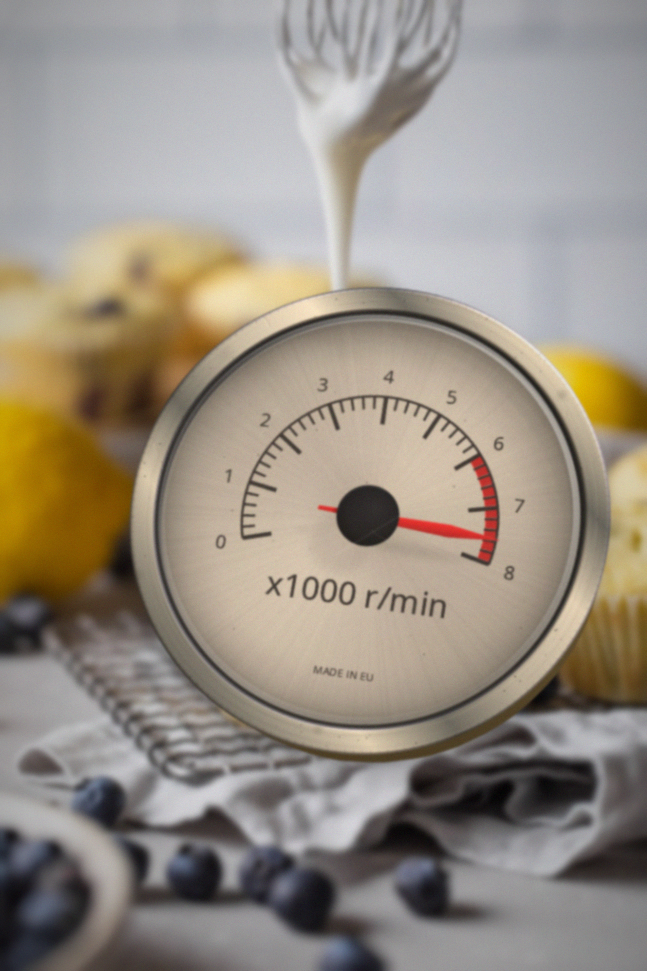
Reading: {"value": 7600, "unit": "rpm"}
